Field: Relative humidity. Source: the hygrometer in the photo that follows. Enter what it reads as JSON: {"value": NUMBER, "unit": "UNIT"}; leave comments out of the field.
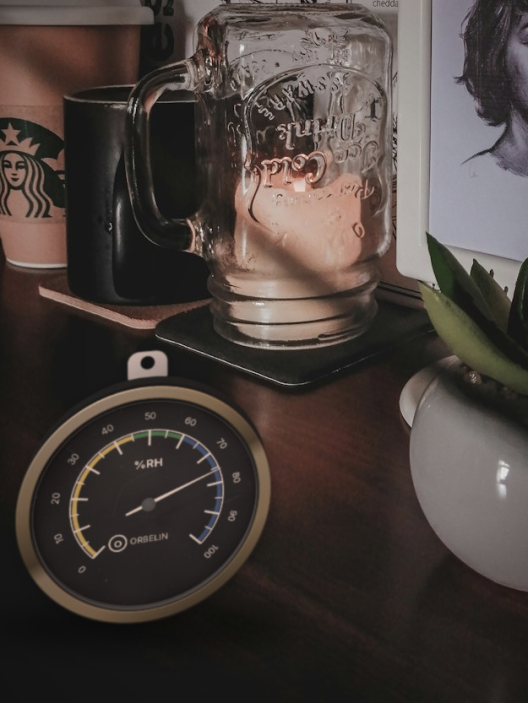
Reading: {"value": 75, "unit": "%"}
